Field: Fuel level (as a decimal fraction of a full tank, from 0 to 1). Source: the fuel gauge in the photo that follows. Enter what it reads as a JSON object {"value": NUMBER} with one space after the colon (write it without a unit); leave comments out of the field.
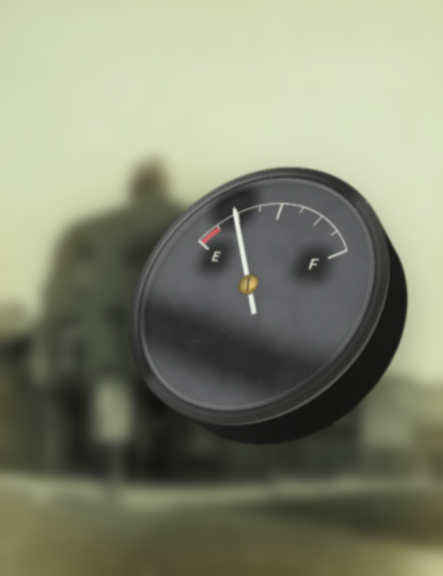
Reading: {"value": 0.25}
